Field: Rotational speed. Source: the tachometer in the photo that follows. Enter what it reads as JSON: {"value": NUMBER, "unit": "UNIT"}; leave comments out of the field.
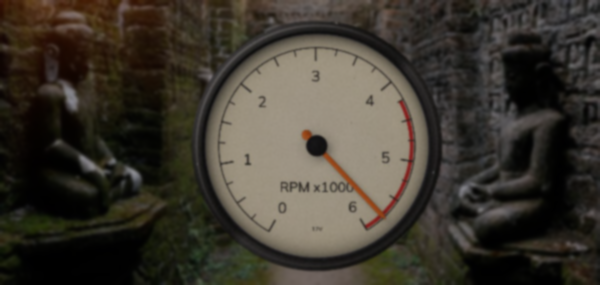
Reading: {"value": 5750, "unit": "rpm"}
